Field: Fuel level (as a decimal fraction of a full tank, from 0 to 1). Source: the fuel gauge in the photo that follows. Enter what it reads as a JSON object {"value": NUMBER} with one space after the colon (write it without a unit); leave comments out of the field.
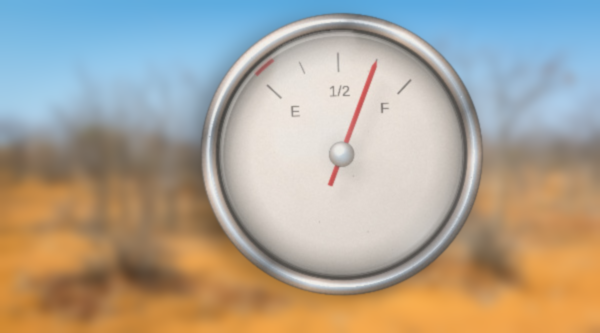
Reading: {"value": 0.75}
